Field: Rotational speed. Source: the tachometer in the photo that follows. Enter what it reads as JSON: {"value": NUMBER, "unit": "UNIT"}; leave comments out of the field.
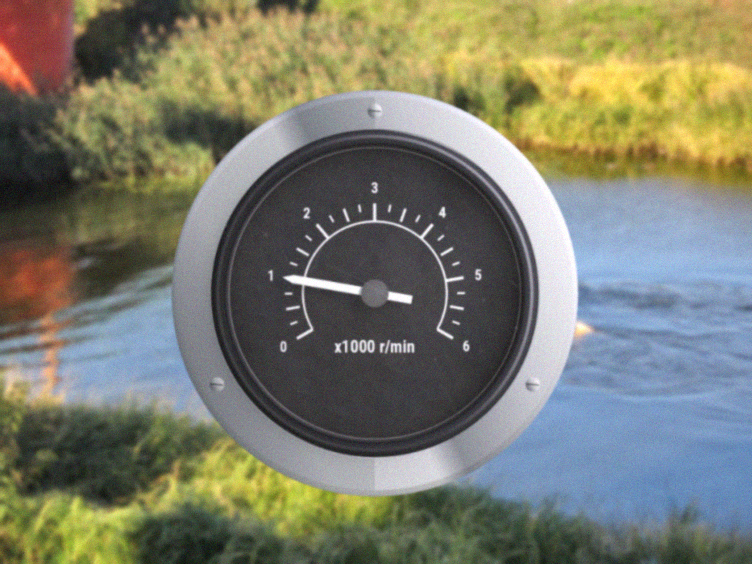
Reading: {"value": 1000, "unit": "rpm"}
